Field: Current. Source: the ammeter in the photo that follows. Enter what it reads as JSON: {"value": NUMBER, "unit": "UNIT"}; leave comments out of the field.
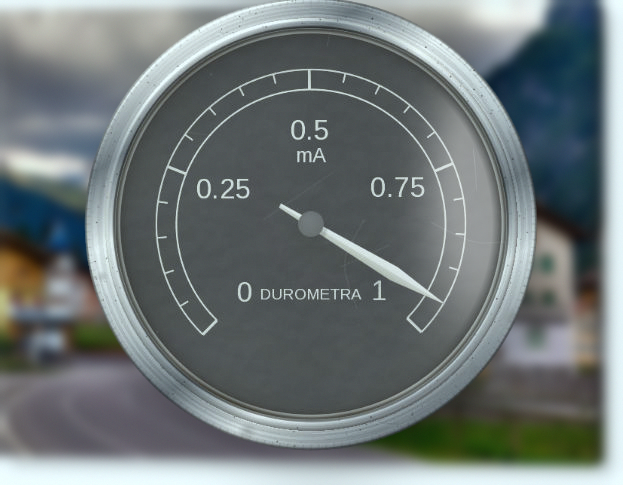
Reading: {"value": 0.95, "unit": "mA"}
